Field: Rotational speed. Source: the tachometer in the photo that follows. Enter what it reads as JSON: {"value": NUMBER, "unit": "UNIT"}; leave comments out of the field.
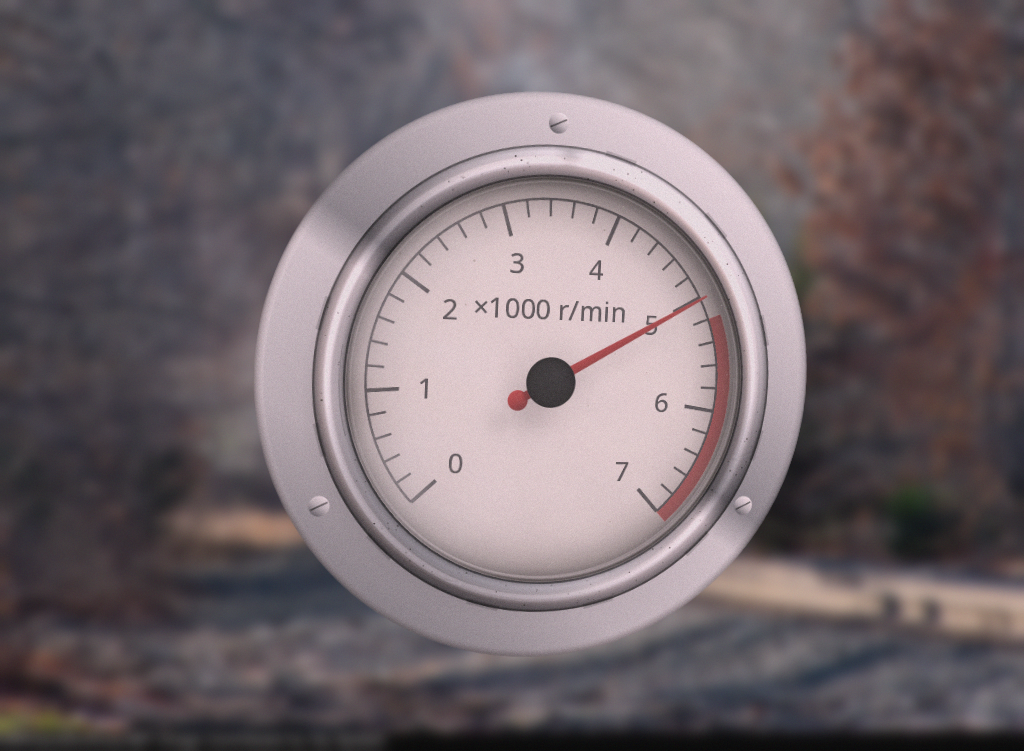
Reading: {"value": 5000, "unit": "rpm"}
